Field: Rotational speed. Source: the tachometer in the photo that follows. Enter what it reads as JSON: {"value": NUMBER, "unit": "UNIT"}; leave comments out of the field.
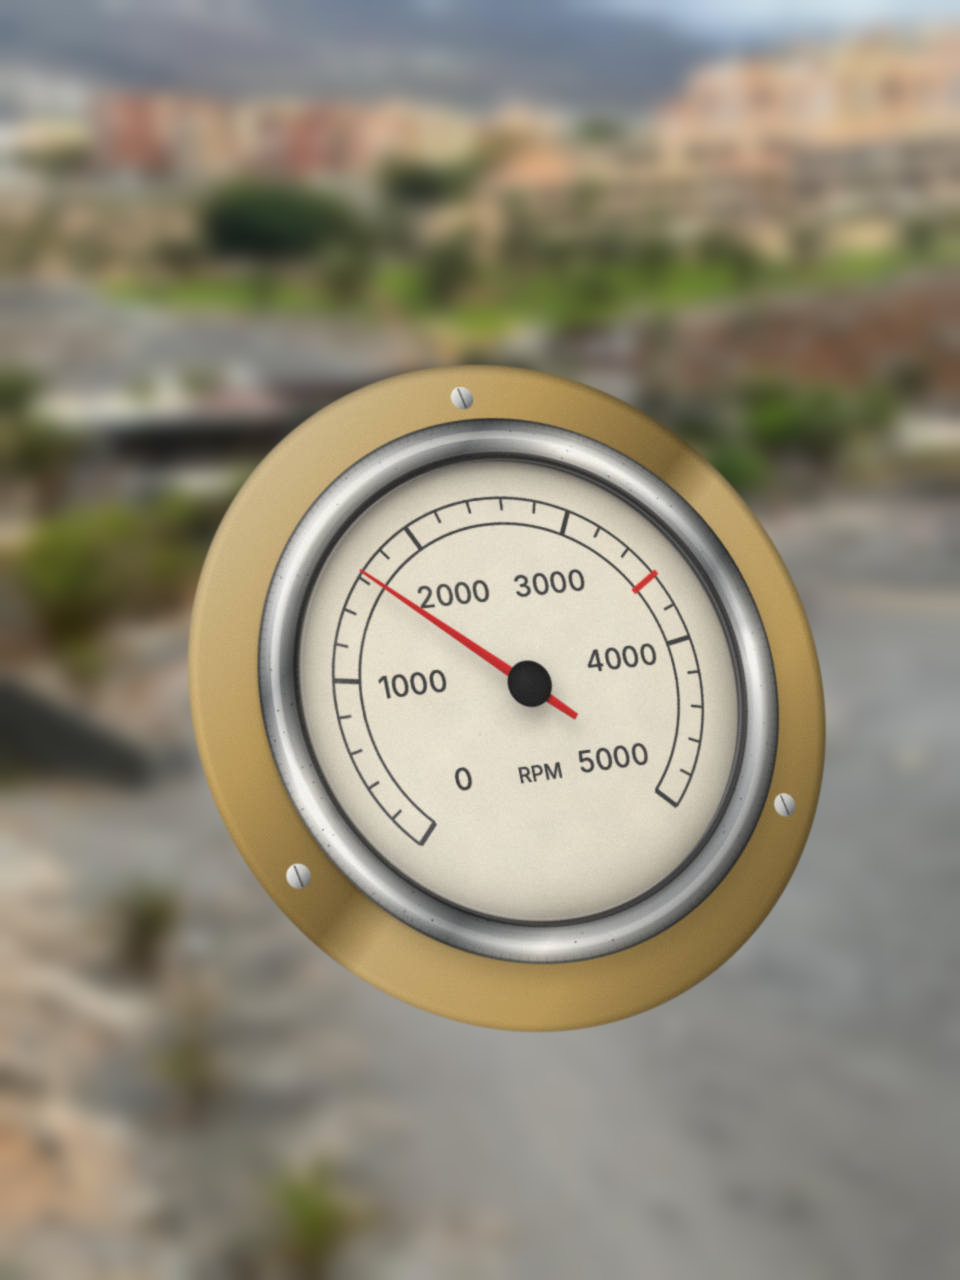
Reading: {"value": 1600, "unit": "rpm"}
